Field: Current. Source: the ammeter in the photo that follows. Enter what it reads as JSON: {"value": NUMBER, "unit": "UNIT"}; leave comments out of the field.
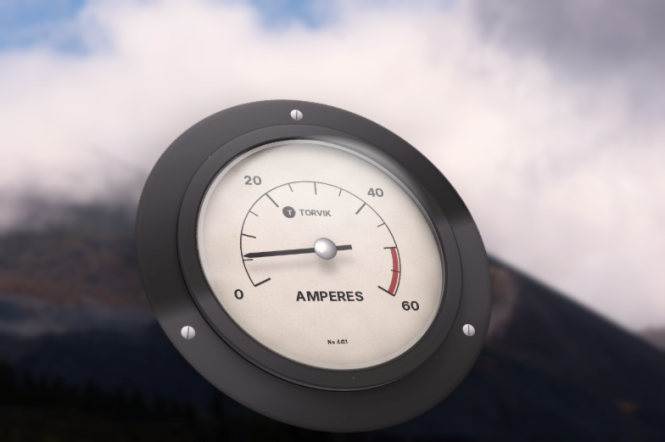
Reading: {"value": 5, "unit": "A"}
